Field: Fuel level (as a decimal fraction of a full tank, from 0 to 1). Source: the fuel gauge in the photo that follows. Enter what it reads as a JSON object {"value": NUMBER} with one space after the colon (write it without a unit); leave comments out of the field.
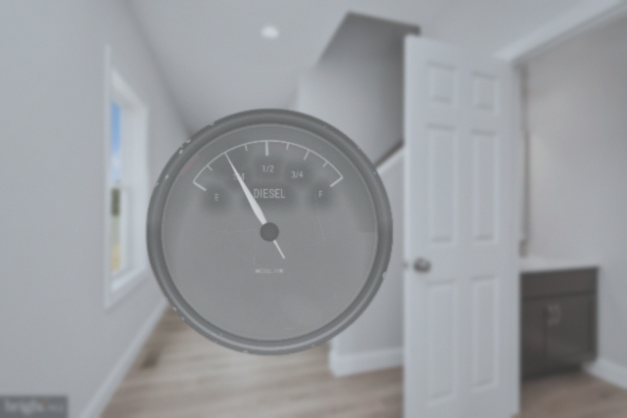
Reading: {"value": 0.25}
